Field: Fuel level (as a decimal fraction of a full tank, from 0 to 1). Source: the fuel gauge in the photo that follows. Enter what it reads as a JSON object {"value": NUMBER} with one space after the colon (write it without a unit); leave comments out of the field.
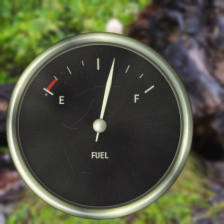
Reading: {"value": 0.625}
